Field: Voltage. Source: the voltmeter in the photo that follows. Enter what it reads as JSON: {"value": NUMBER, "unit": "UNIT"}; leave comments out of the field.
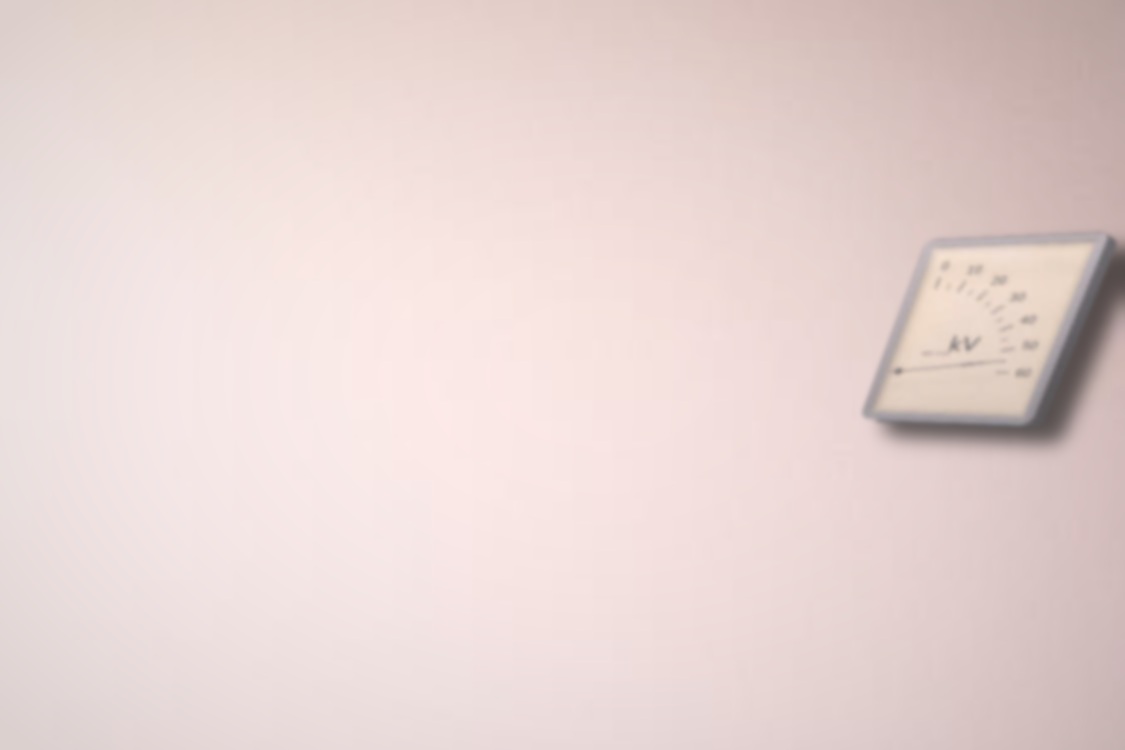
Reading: {"value": 55, "unit": "kV"}
